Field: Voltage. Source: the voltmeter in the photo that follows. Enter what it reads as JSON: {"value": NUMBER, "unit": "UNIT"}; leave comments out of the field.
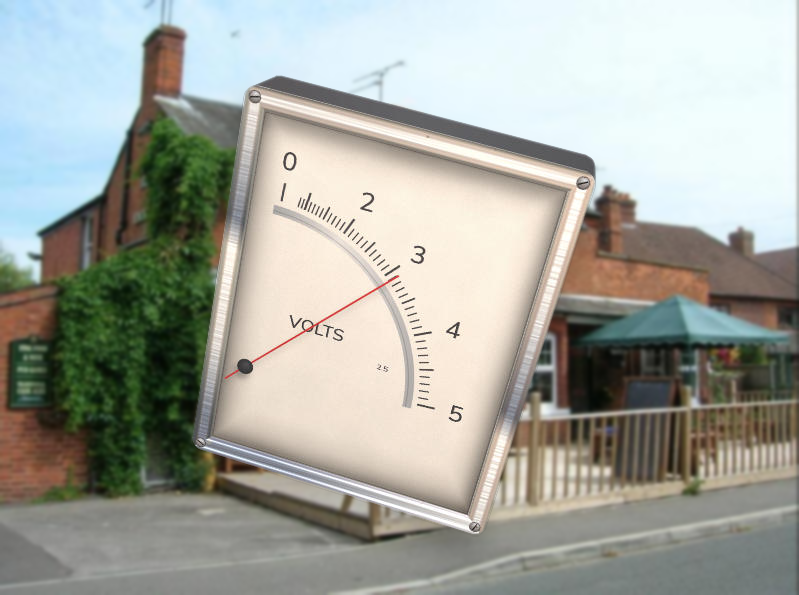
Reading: {"value": 3.1, "unit": "V"}
